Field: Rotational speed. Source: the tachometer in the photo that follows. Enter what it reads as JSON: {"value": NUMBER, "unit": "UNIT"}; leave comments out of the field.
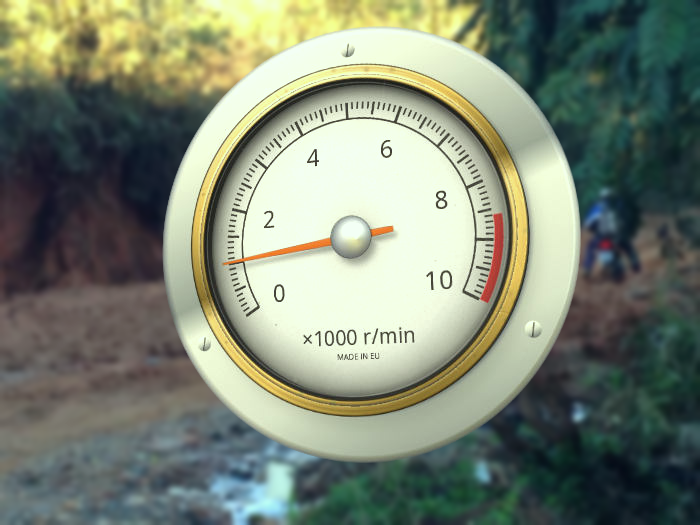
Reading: {"value": 1000, "unit": "rpm"}
